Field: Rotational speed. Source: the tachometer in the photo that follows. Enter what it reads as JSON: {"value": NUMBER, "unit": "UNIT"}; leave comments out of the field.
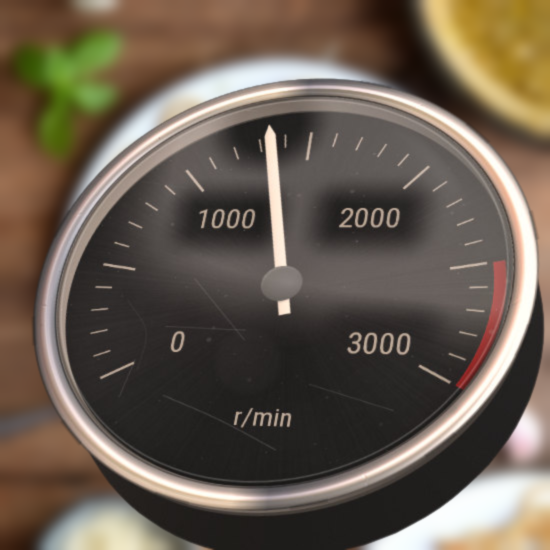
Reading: {"value": 1350, "unit": "rpm"}
